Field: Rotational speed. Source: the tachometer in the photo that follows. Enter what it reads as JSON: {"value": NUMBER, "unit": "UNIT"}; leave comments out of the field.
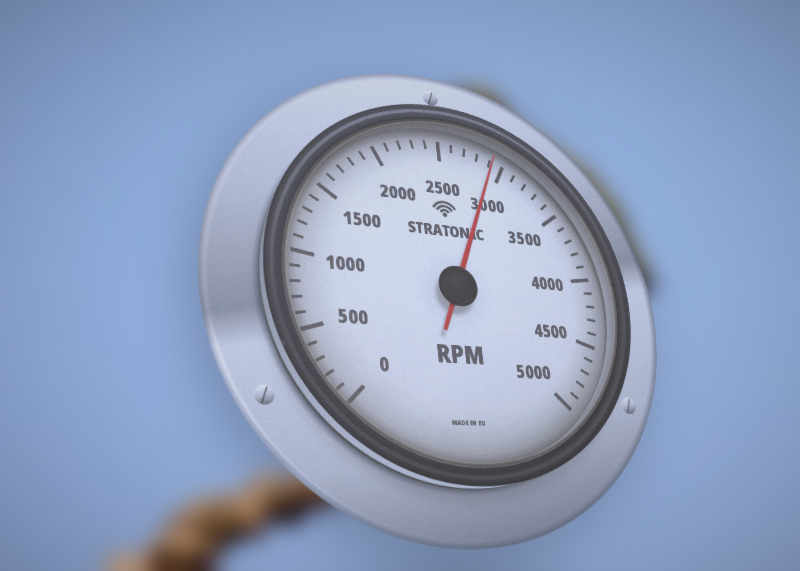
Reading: {"value": 2900, "unit": "rpm"}
